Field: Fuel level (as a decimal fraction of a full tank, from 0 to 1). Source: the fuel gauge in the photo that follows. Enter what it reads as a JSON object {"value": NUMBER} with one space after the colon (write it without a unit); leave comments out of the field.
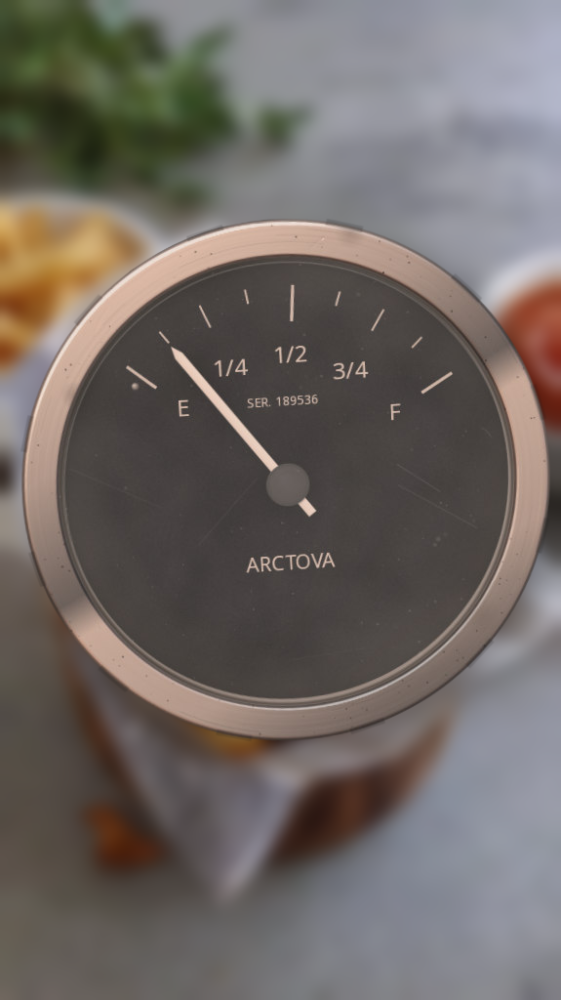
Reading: {"value": 0.125}
